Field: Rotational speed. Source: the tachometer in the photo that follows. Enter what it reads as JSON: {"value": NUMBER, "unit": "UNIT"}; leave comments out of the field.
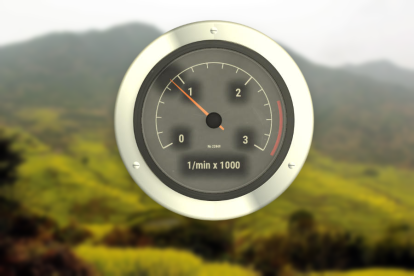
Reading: {"value": 900, "unit": "rpm"}
